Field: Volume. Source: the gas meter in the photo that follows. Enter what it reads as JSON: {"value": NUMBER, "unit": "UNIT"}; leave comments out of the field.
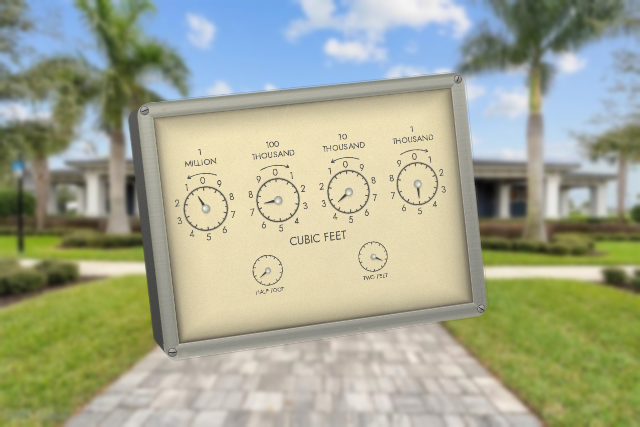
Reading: {"value": 73500, "unit": "ft³"}
